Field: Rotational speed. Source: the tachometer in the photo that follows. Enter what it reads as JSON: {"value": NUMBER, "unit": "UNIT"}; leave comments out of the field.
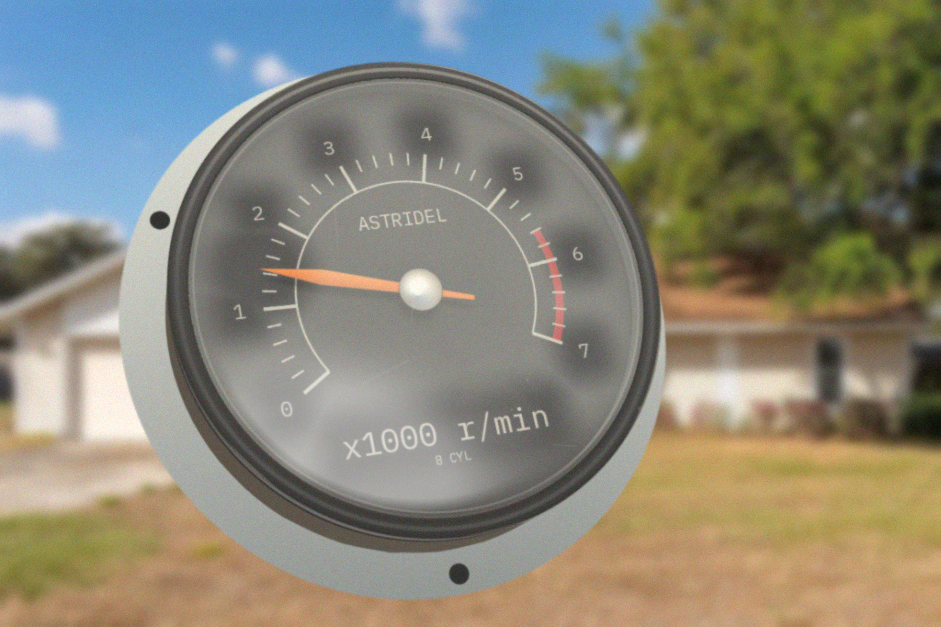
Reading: {"value": 1400, "unit": "rpm"}
